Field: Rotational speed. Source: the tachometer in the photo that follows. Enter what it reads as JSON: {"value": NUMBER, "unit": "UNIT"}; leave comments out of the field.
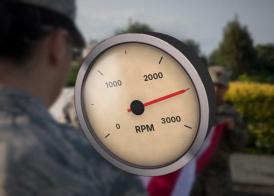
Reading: {"value": 2500, "unit": "rpm"}
